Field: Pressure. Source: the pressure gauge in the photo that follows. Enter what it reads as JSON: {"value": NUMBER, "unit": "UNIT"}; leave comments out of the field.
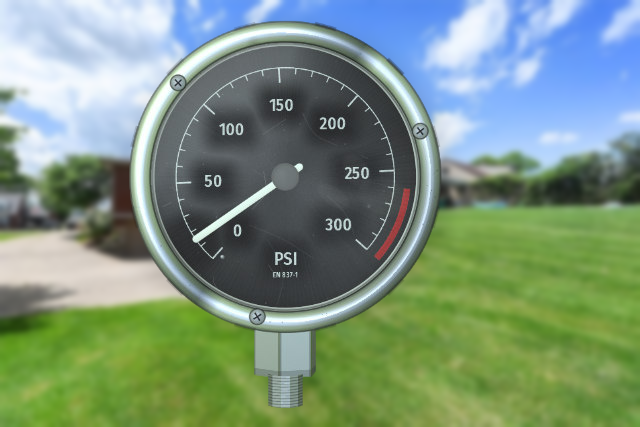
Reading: {"value": 15, "unit": "psi"}
